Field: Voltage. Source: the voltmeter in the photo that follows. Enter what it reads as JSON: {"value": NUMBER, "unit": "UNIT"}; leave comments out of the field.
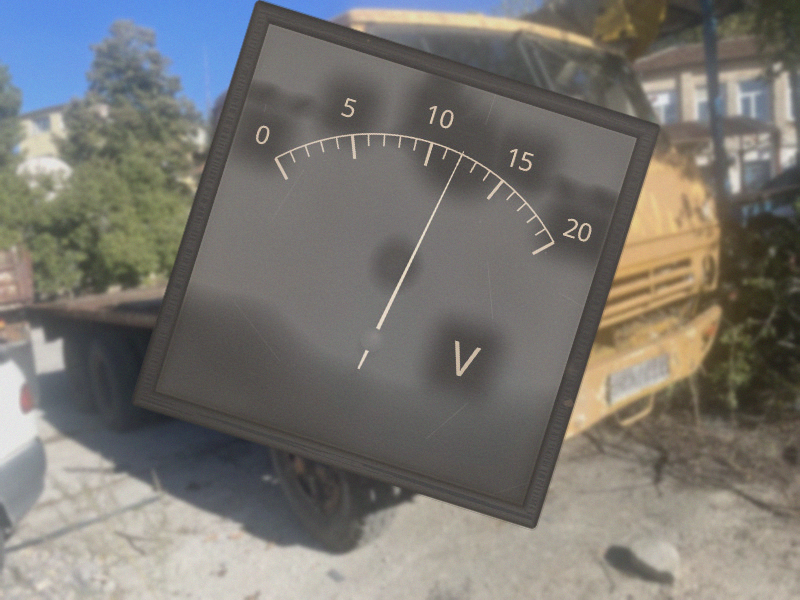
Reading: {"value": 12, "unit": "V"}
